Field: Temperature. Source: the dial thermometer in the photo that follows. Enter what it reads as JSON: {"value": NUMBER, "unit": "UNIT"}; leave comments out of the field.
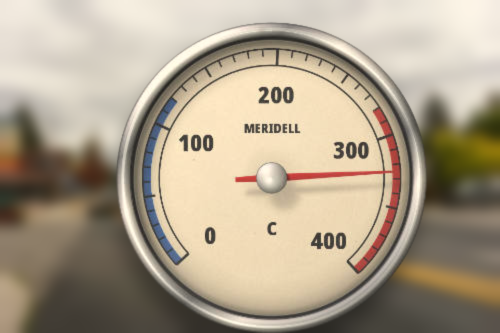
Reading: {"value": 325, "unit": "°C"}
